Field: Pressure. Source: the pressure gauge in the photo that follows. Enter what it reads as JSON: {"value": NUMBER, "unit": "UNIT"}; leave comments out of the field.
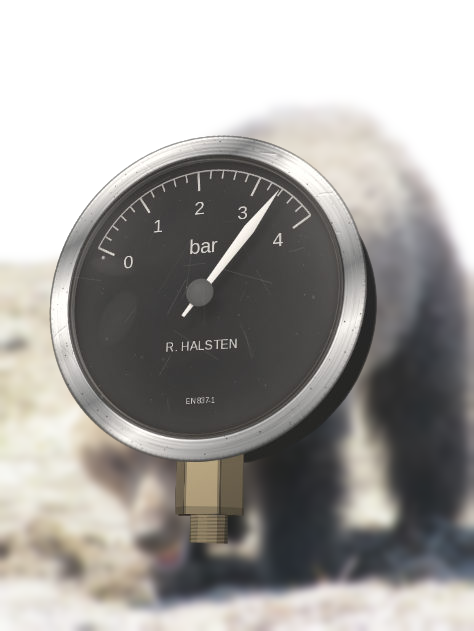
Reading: {"value": 3.4, "unit": "bar"}
